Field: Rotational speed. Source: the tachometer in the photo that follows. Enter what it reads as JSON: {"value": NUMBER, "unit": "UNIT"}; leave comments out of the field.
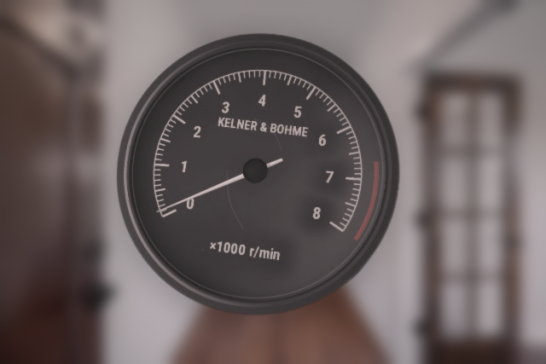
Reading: {"value": 100, "unit": "rpm"}
